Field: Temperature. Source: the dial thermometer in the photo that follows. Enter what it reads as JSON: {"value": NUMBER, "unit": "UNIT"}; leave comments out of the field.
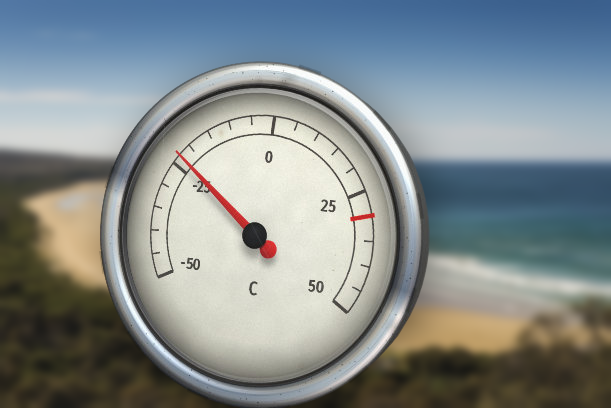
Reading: {"value": -22.5, "unit": "°C"}
